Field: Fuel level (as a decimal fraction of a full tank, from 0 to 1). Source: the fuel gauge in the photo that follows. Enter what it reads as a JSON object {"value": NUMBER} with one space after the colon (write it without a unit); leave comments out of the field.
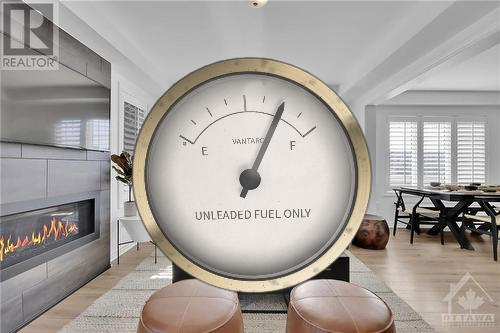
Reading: {"value": 0.75}
